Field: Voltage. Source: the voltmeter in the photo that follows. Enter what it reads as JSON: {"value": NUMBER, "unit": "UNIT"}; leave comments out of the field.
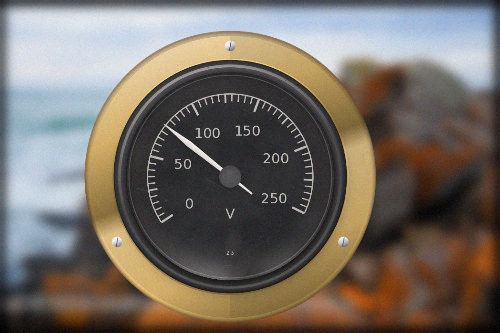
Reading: {"value": 75, "unit": "V"}
